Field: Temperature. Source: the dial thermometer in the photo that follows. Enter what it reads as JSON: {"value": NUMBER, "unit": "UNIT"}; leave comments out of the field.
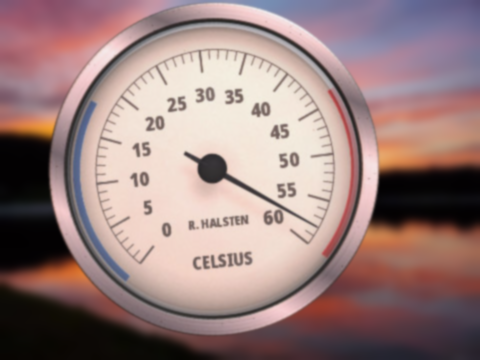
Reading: {"value": 58, "unit": "°C"}
